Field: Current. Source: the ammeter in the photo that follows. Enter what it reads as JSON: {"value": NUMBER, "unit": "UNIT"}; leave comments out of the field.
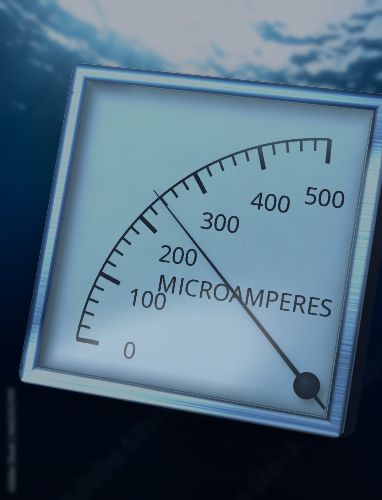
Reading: {"value": 240, "unit": "µA"}
